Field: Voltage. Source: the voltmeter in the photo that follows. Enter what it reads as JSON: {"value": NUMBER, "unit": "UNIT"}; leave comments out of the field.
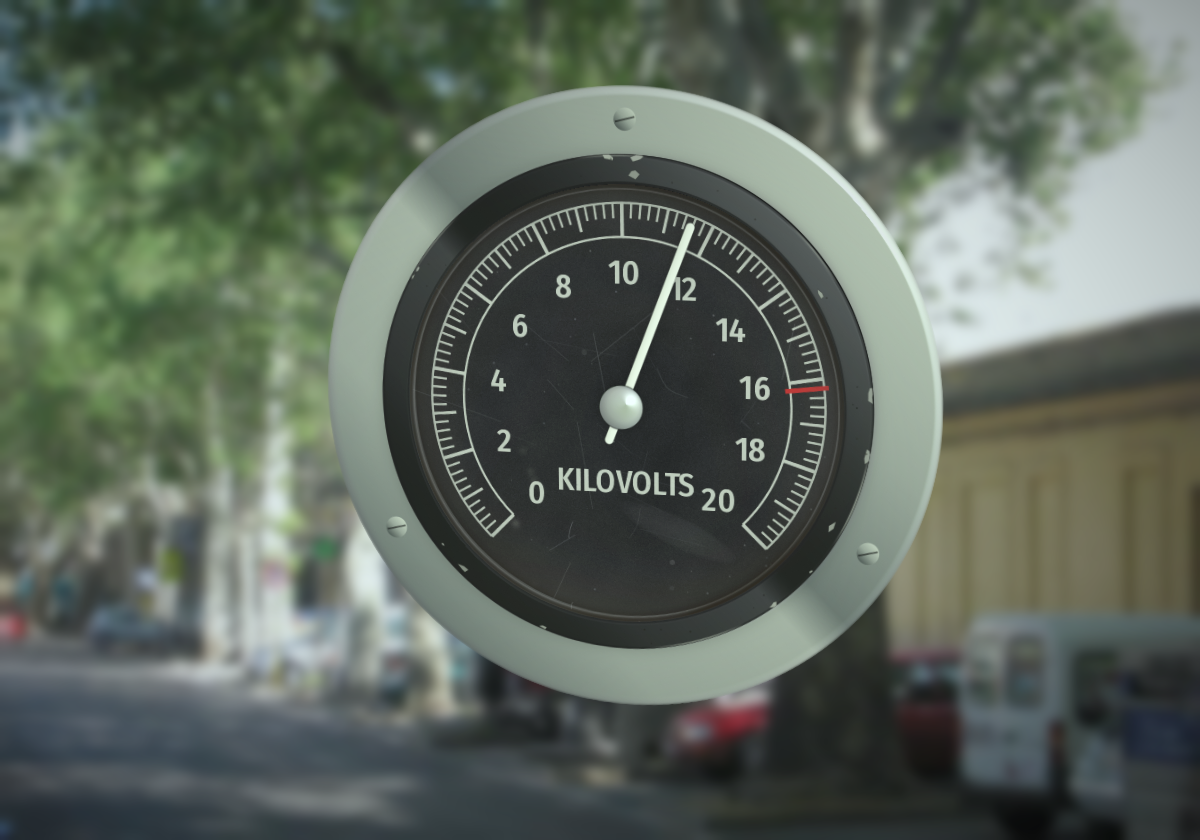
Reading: {"value": 11.6, "unit": "kV"}
